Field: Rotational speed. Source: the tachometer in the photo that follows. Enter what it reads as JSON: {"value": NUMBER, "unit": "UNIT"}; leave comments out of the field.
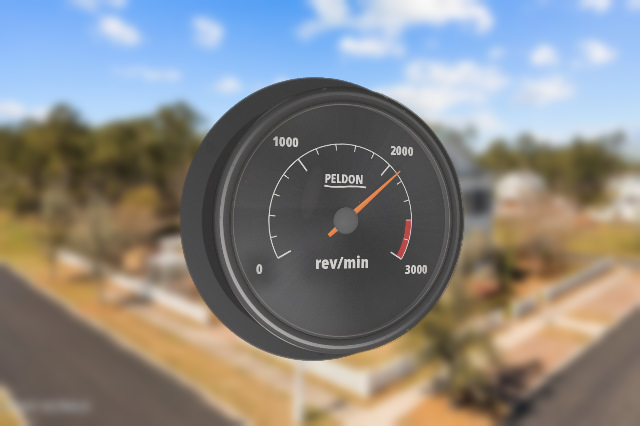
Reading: {"value": 2100, "unit": "rpm"}
